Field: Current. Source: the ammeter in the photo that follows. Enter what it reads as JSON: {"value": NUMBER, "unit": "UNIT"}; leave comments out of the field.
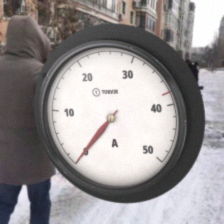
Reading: {"value": 0, "unit": "A"}
